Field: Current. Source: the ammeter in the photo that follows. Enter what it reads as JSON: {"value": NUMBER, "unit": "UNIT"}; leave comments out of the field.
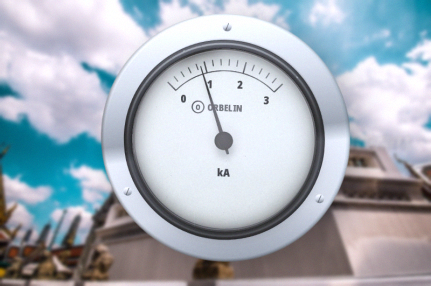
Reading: {"value": 0.9, "unit": "kA"}
